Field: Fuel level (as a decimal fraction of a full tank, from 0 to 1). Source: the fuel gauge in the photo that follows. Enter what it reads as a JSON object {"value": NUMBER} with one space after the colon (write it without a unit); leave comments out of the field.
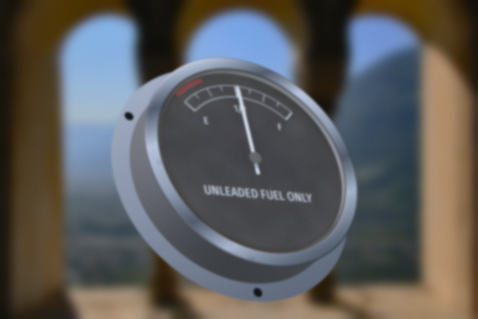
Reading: {"value": 0.5}
